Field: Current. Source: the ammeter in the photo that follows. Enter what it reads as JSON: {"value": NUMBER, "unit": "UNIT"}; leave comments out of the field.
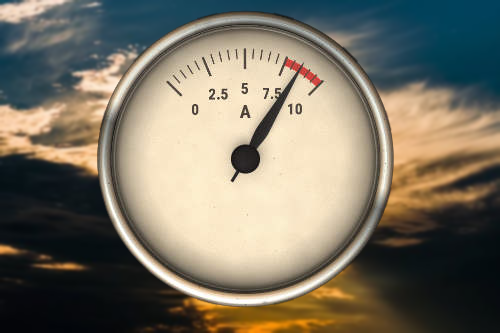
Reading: {"value": 8.5, "unit": "A"}
